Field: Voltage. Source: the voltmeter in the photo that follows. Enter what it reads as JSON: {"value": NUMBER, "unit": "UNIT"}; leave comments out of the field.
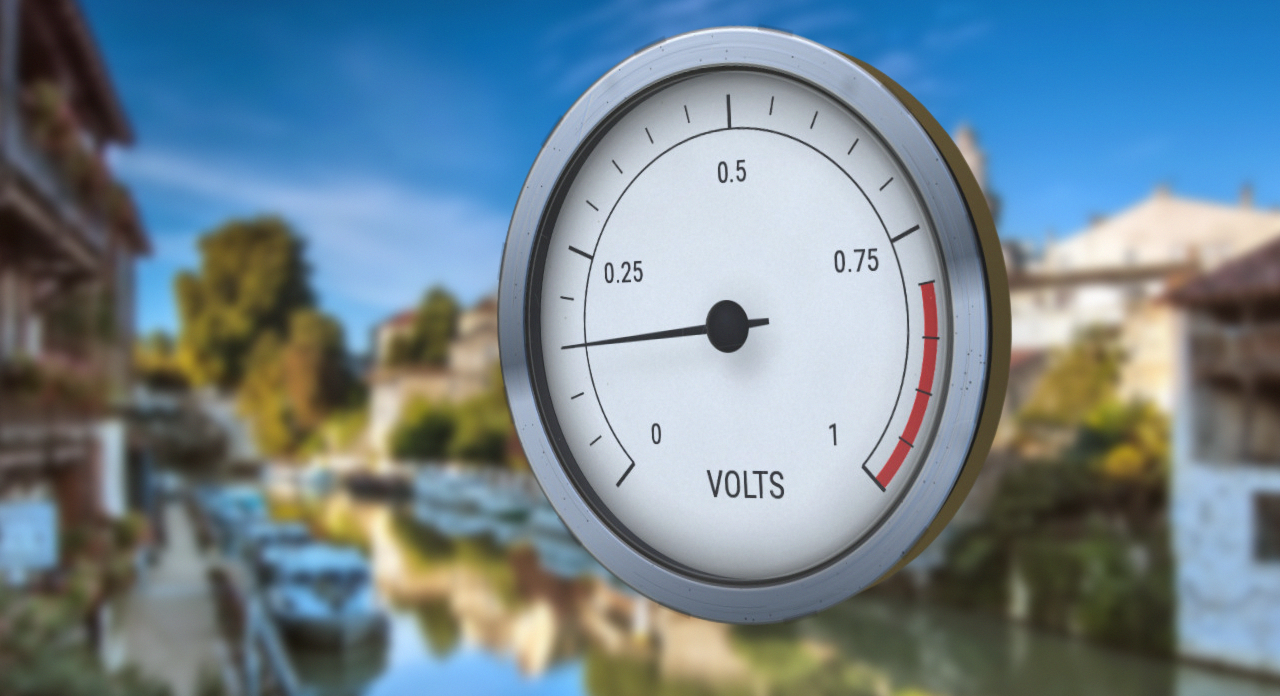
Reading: {"value": 0.15, "unit": "V"}
